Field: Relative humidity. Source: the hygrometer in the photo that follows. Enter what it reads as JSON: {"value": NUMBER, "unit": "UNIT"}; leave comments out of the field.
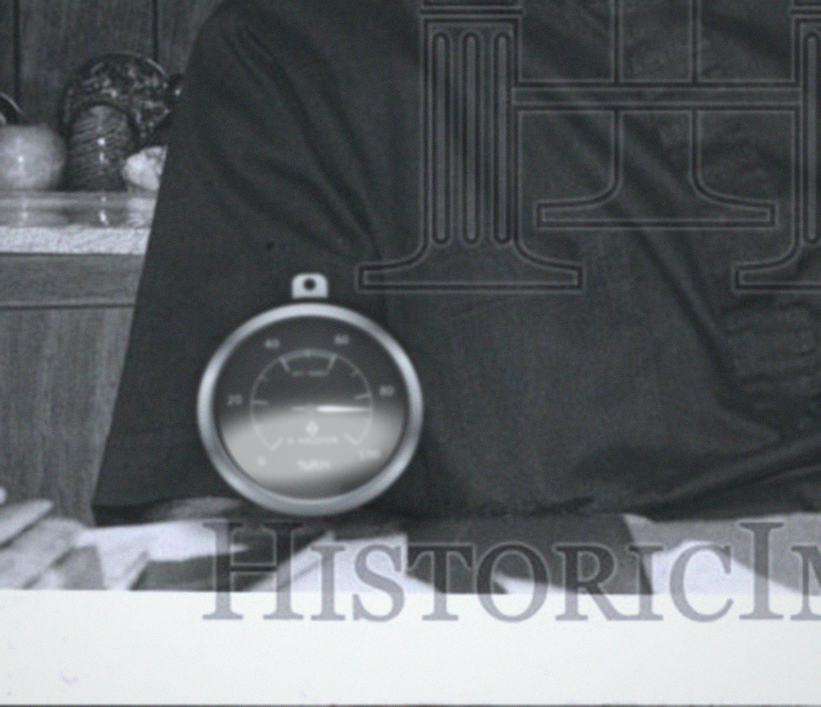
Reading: {"value": 85, "unit": "%"}
